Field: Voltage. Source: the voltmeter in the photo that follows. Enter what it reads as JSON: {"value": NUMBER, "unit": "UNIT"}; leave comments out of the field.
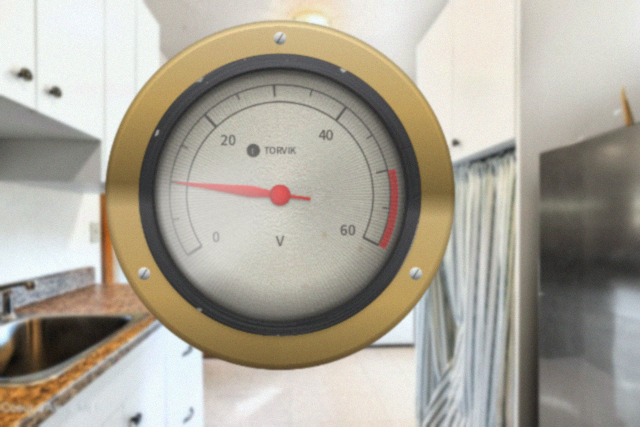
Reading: {"value": 10, "unit": "V"}
